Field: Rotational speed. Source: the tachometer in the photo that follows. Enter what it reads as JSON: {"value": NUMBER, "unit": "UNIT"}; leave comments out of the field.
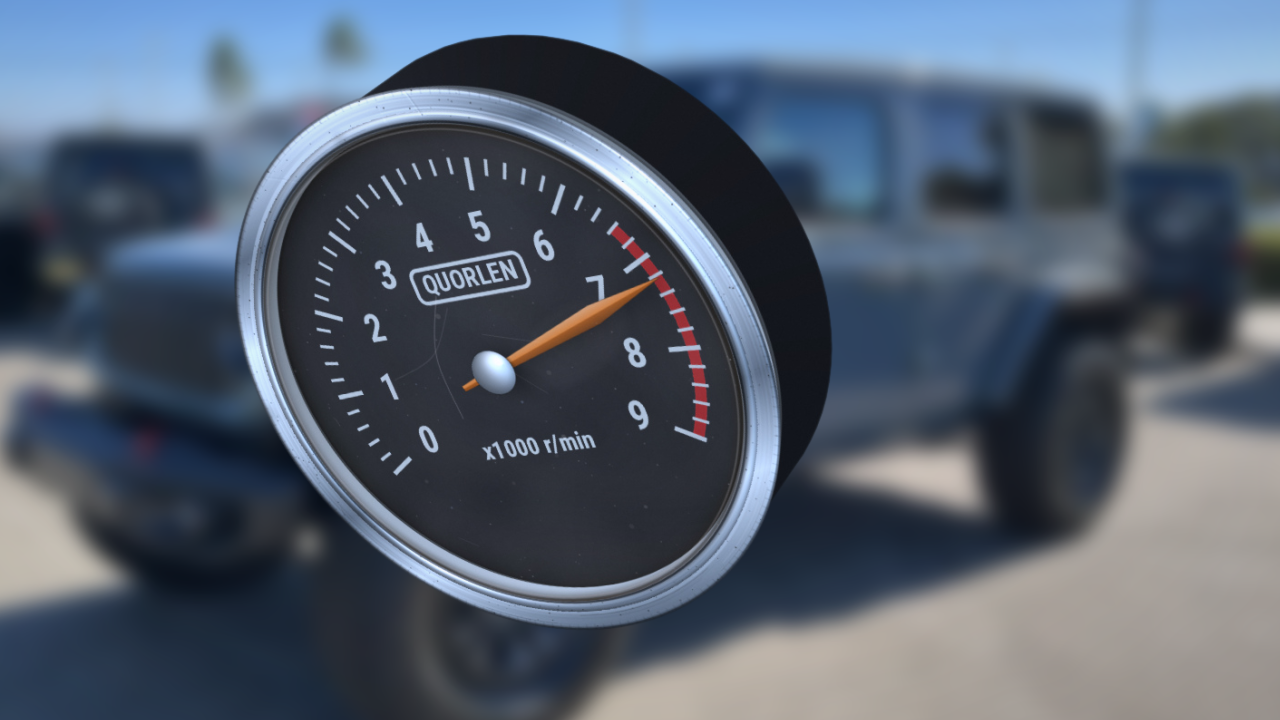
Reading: {"value": 7200, "unit": "rpm"}
